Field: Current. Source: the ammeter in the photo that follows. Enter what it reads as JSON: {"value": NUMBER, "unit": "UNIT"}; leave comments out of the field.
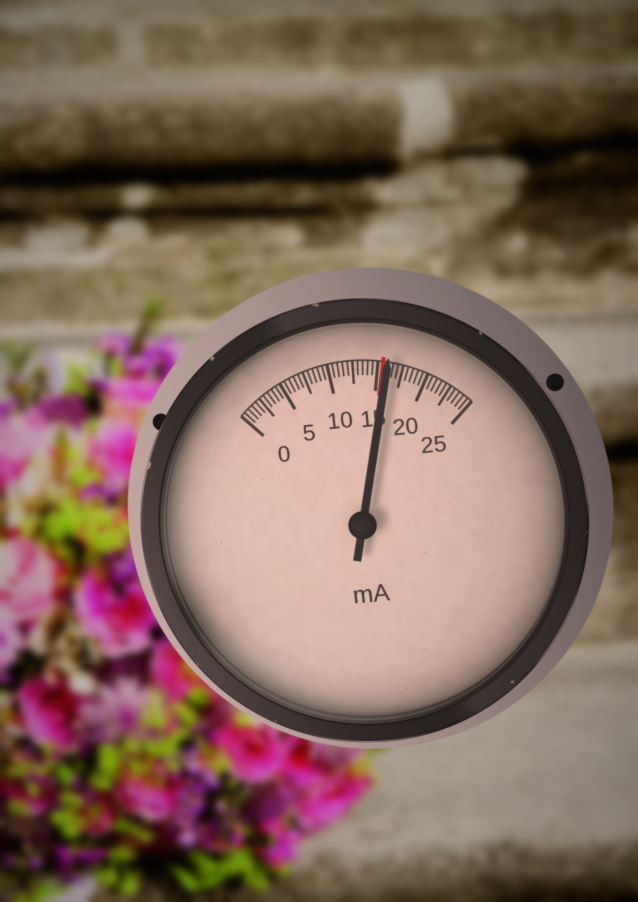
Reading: {"value": 16, "unit": "mA"}
